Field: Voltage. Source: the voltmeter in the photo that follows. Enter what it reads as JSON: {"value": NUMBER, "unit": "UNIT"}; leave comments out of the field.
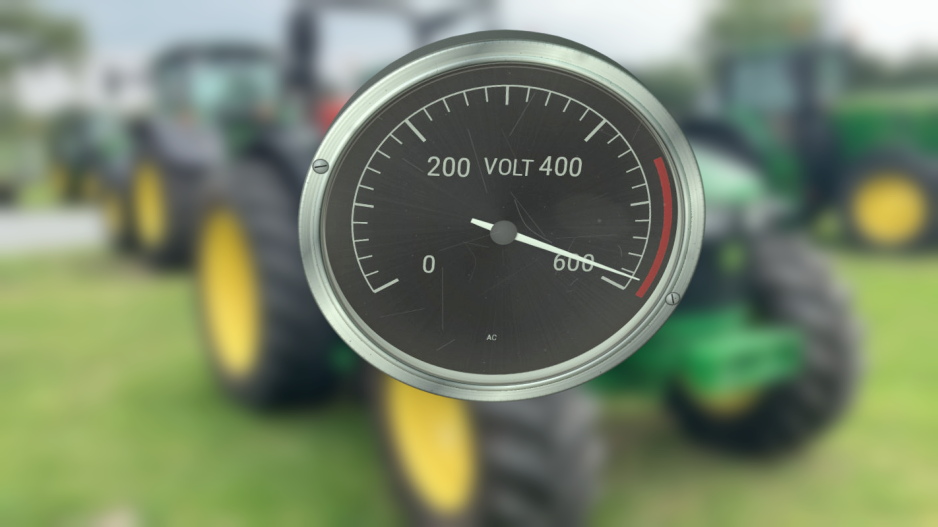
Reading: {"value": 580, "unit": "V"}
